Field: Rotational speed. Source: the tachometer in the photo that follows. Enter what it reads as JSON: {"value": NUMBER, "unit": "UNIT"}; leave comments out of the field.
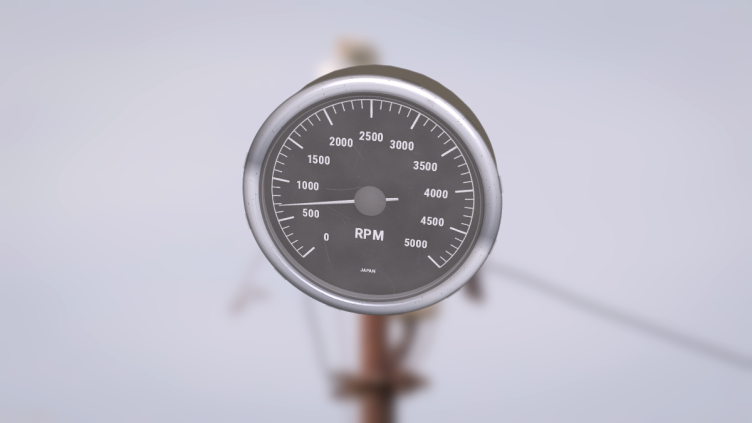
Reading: {"value": 700, "unit": "rpm"}
